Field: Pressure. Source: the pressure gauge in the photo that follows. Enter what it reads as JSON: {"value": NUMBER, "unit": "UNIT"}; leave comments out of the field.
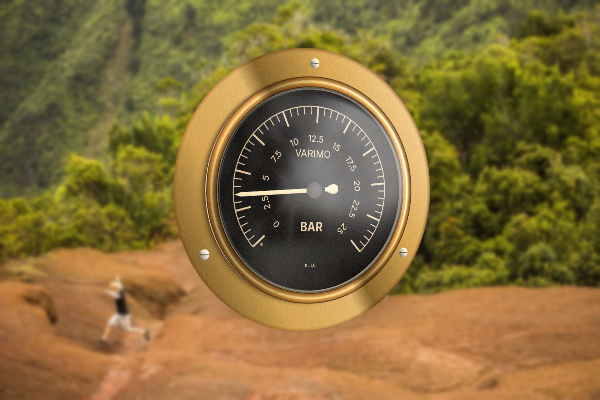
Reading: {"value": 3.5, "unit": "bar"}
